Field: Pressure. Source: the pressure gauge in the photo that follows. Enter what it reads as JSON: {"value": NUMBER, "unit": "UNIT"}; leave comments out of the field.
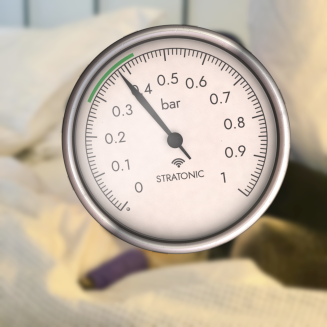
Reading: {"value": 0.38, "unit": "bar"}
